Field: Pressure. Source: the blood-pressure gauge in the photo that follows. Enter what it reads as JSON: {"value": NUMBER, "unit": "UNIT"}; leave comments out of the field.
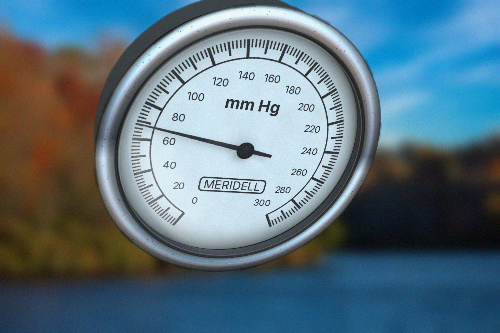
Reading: {"value": 70, "unit": "mmHg"}
